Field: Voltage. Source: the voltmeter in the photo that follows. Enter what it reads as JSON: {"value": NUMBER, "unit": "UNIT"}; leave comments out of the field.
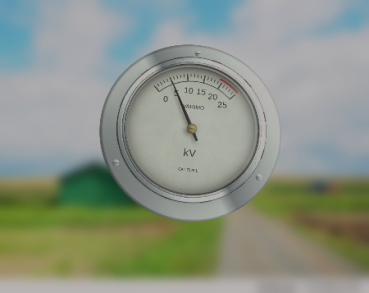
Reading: {"value": 5, "unit": "kV"}
